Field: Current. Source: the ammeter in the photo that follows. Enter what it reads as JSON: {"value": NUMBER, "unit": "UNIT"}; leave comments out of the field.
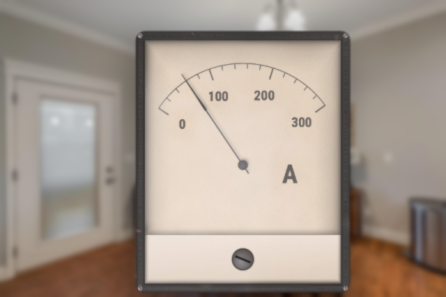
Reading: {"value": 60, "unit": "A"}
